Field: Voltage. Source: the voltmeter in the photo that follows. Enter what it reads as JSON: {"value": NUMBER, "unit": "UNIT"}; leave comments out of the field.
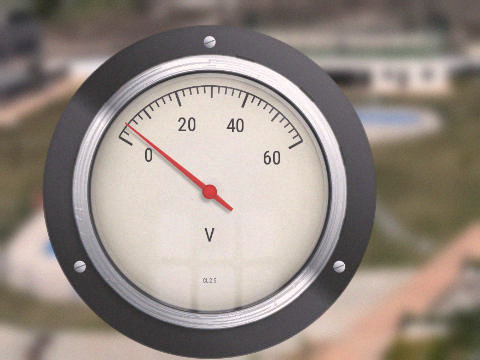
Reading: {"value": 4, "unit": "V"}
